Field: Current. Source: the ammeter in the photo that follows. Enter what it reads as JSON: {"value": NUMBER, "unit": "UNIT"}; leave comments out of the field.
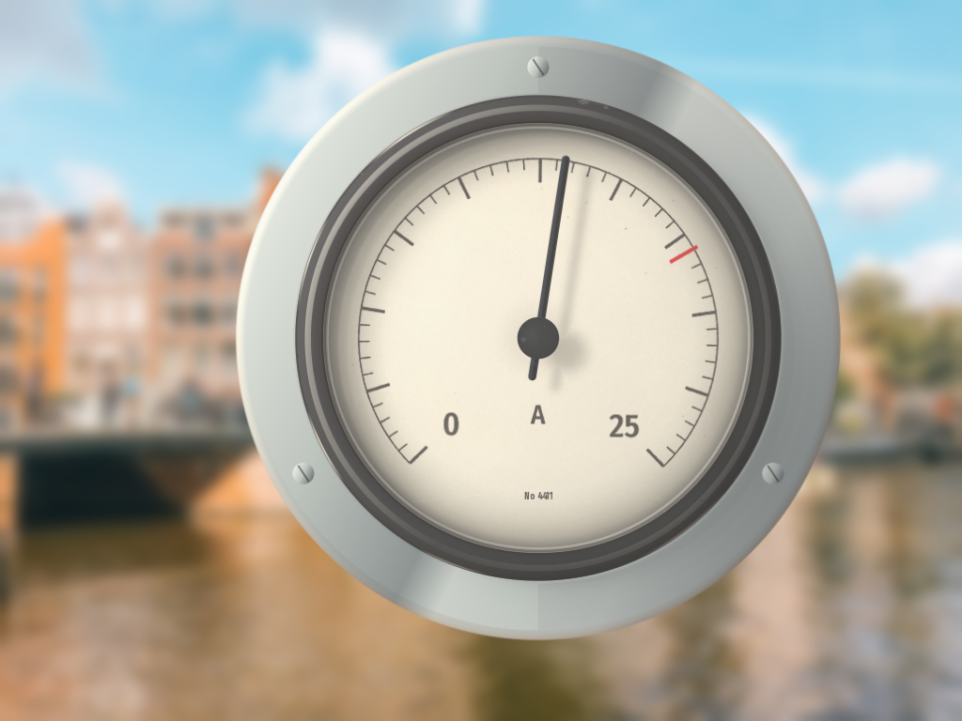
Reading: {"value": 13.25, "unit": "A"}
